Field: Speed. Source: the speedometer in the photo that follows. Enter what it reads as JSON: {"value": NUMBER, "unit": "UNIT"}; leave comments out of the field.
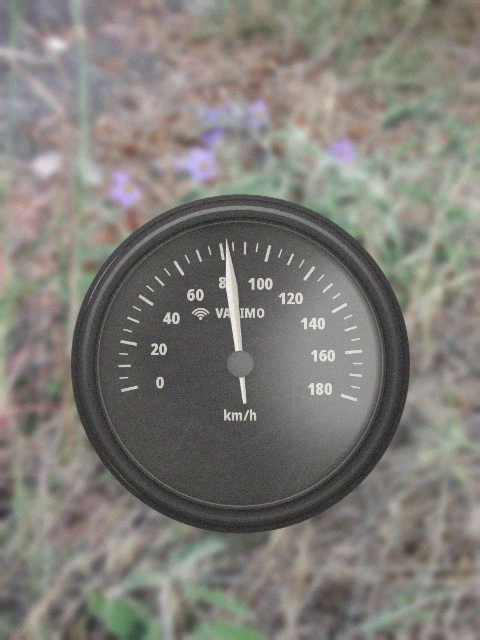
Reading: {"value": 82.5, "unit": "km/h"}
